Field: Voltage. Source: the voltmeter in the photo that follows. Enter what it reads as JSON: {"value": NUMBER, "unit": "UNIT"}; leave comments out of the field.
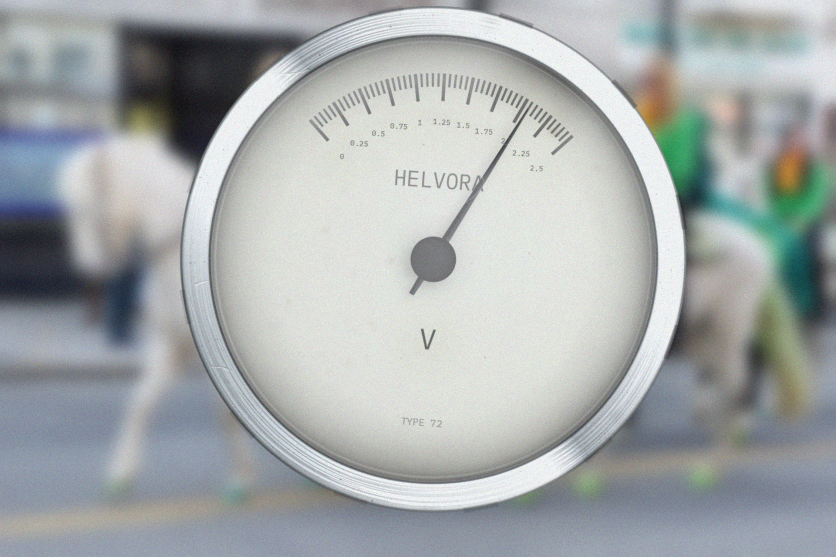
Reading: {"value": 2.05, "unit": "V"}
